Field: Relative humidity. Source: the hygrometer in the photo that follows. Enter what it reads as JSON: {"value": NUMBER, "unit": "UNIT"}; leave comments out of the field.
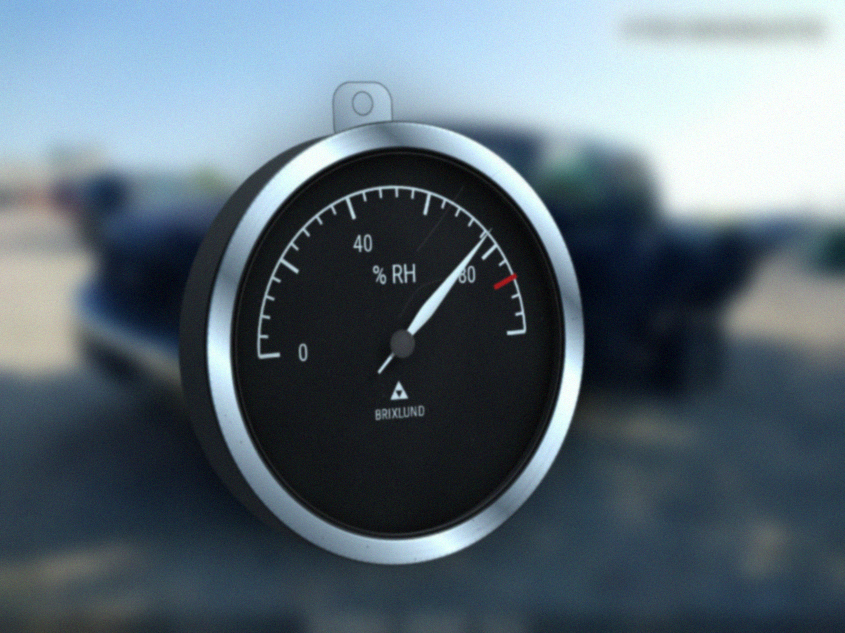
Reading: {"value": 76, "unit": "%"}
